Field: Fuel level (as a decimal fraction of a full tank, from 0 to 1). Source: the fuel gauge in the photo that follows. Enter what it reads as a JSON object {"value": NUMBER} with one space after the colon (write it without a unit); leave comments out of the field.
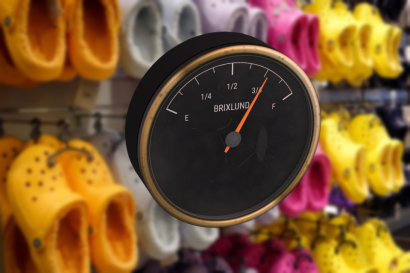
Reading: {"value": 0.75}
